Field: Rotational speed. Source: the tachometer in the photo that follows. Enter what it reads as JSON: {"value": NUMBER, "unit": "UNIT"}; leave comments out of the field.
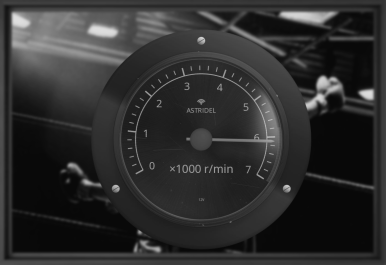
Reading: {"value": 6100, "unit": "rpm"}
